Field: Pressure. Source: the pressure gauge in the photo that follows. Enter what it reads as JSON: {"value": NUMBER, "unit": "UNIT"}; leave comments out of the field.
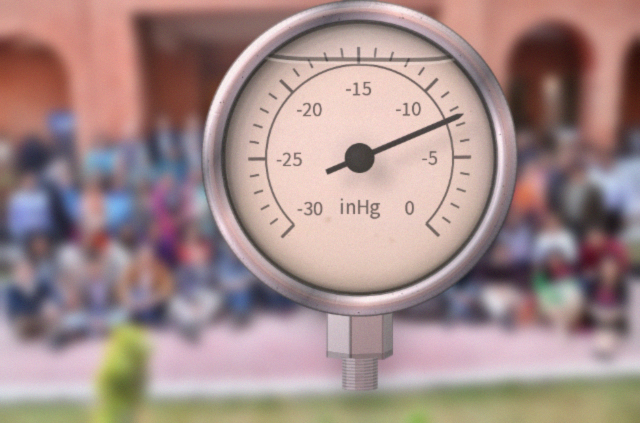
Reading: {"value": -7.5, "unit": "inHg"}
